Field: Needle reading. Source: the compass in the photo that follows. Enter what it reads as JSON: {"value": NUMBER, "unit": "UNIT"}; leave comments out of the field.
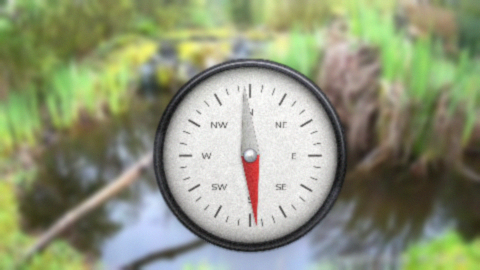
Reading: {"value": 175, "unit": "°"}
